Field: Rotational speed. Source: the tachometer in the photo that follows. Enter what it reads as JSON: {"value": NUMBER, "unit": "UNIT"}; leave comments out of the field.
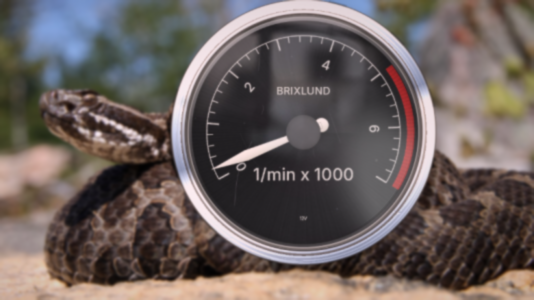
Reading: {"value": 200, "unit": "rpm"}
